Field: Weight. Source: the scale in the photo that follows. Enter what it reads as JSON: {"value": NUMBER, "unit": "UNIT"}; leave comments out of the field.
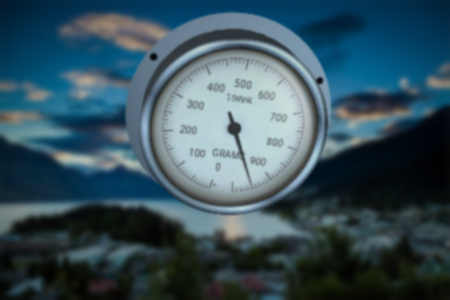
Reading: {"value": 950, "unit": "g"}
